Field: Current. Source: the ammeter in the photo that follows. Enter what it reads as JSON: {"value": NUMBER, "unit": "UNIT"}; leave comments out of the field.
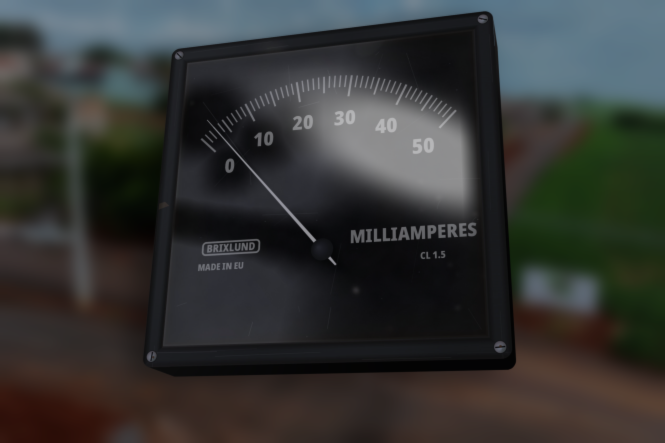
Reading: {"value": 3, "unit": "mA"}
